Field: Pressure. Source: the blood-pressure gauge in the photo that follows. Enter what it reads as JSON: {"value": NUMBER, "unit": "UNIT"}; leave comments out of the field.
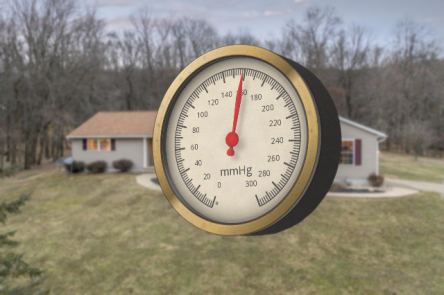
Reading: {"value": 160, "unit": "mmHg"}
